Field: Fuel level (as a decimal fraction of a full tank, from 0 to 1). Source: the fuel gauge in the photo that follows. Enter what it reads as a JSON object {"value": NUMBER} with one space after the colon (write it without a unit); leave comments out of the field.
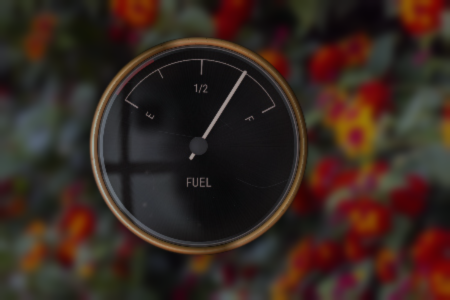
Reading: {"value": 0.75}
